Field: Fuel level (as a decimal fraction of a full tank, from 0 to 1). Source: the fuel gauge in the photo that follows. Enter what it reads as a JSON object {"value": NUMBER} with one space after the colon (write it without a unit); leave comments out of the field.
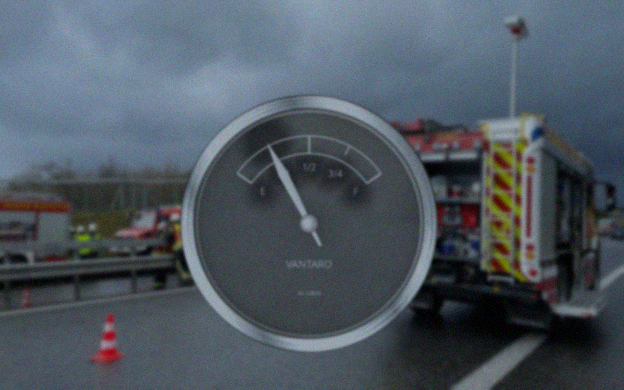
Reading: {"value": 0.25}
